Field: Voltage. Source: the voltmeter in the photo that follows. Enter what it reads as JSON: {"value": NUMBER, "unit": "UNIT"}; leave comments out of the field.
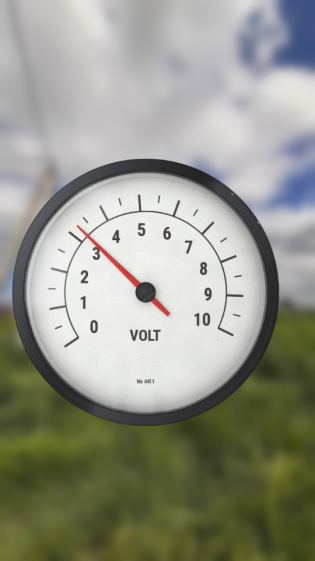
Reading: {"value": 3.25, "unit": "V"}
